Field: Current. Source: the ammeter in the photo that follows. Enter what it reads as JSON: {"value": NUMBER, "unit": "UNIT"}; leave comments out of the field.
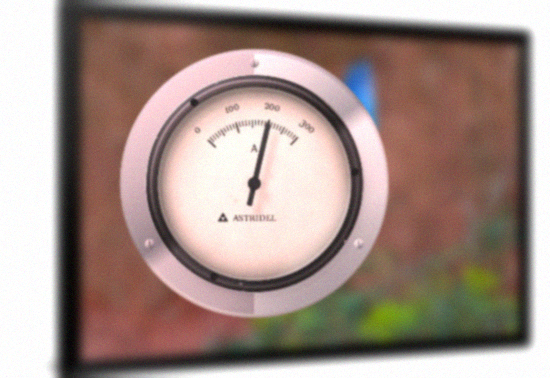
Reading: {"value": 200, "unit": "A"}
